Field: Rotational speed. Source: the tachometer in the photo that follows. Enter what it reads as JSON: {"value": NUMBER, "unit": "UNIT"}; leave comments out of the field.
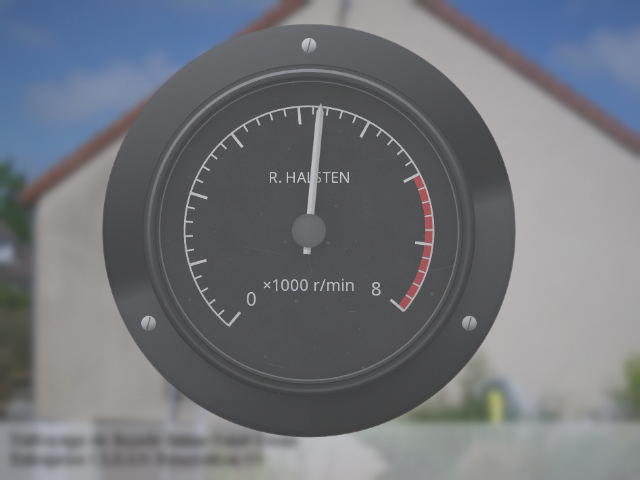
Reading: {"value": 4300, "unit": "rpm"}
